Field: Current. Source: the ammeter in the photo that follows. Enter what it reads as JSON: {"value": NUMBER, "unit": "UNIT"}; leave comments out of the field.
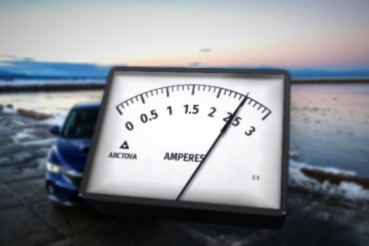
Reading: {"value": 2.5, "unit": "A"}
